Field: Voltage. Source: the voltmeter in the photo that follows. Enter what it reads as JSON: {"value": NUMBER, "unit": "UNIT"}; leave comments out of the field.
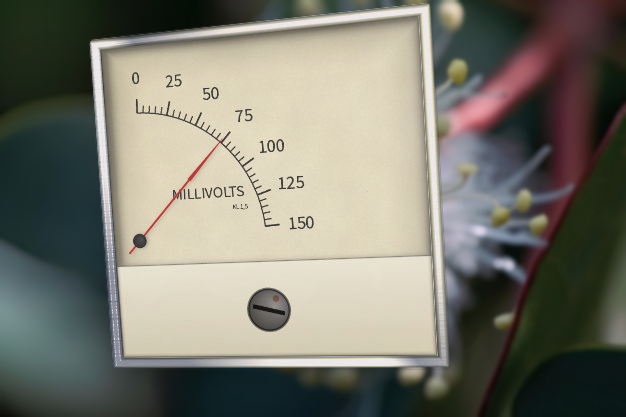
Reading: {"value": 75, "unit": "mV"}
